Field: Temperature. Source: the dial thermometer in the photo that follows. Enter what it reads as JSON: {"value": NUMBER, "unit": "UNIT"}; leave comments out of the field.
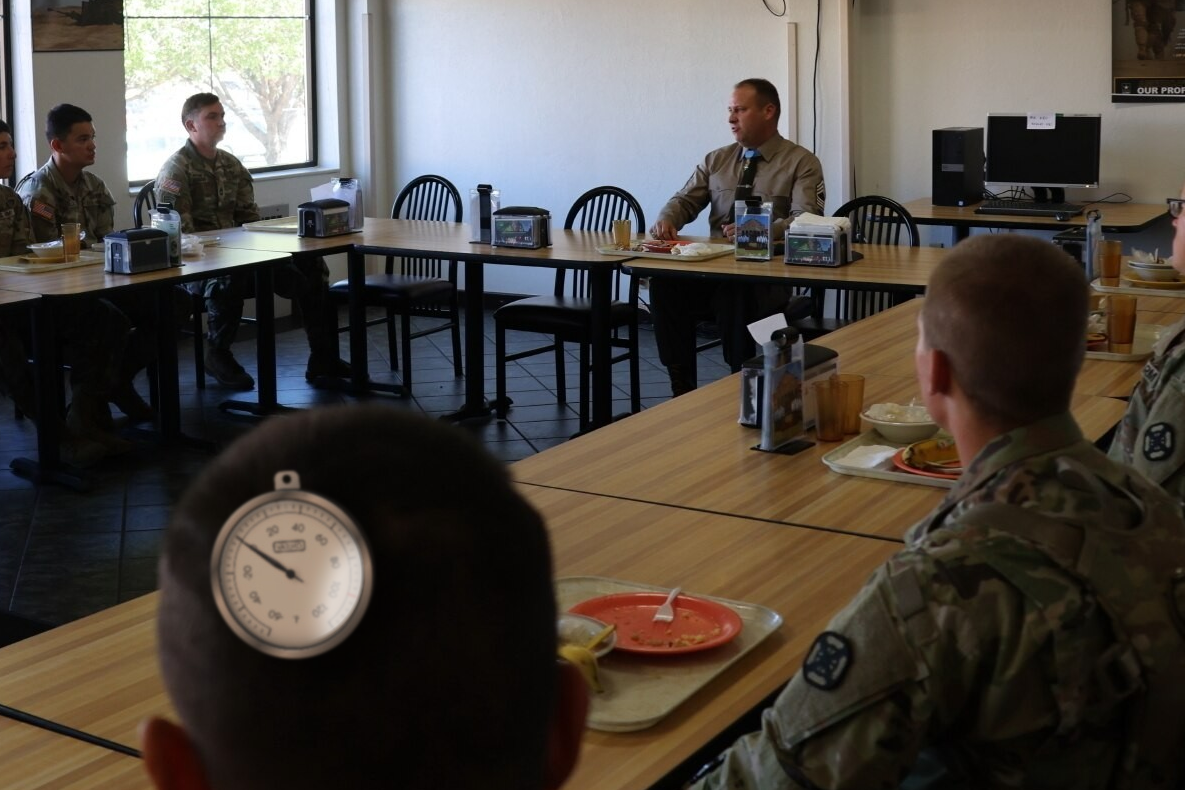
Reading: {"value": 0, "unit": "°F"}
